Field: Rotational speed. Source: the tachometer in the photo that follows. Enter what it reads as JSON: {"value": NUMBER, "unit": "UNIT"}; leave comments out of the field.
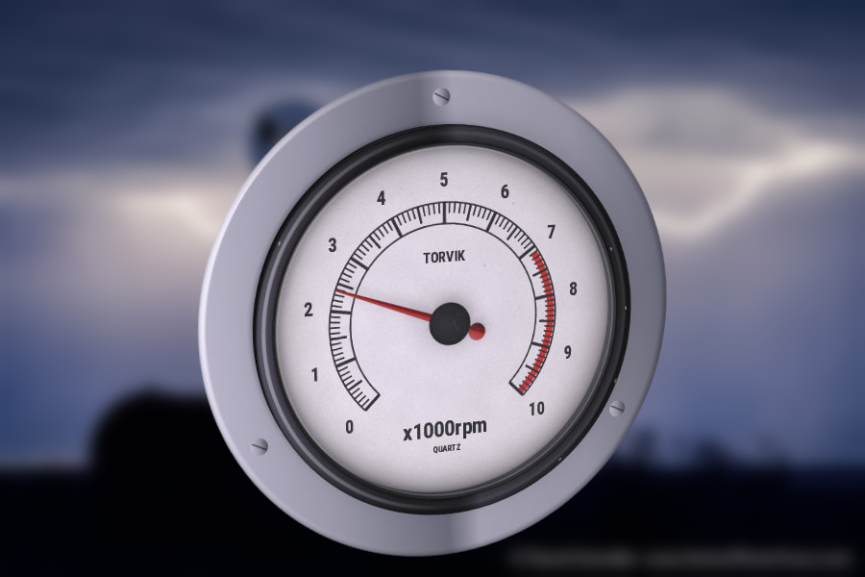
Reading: {"value": 2400, "unit": "rpm"}
